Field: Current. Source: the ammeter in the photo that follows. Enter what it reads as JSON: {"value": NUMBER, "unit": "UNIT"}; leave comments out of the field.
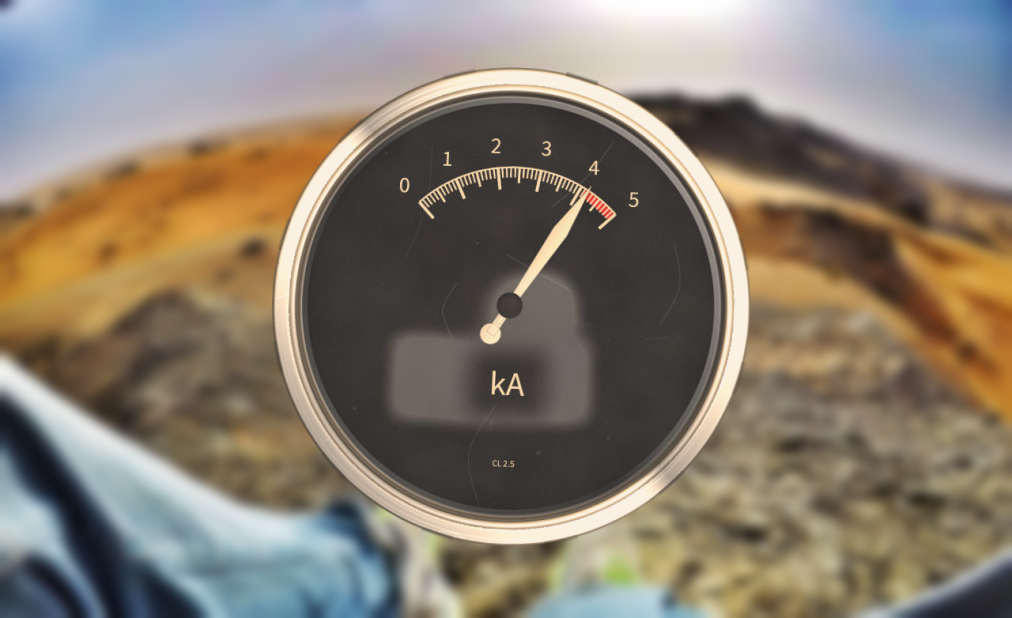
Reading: {"value": 4.2, "unit": "kA"}
